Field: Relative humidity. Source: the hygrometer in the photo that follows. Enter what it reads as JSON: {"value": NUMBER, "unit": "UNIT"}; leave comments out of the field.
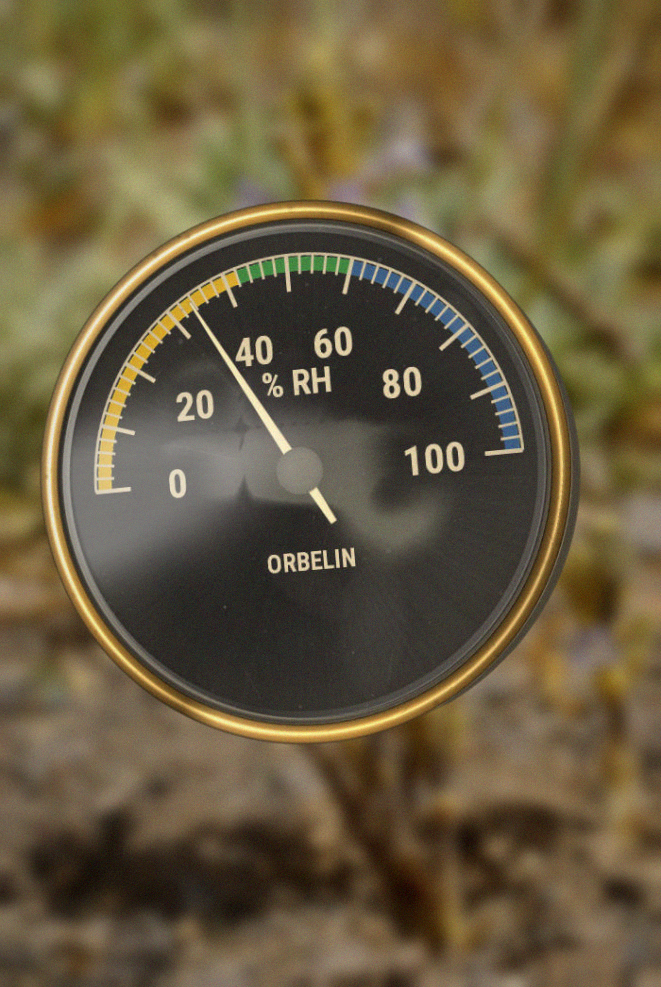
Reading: {"value": 34, "unit": "%"}
